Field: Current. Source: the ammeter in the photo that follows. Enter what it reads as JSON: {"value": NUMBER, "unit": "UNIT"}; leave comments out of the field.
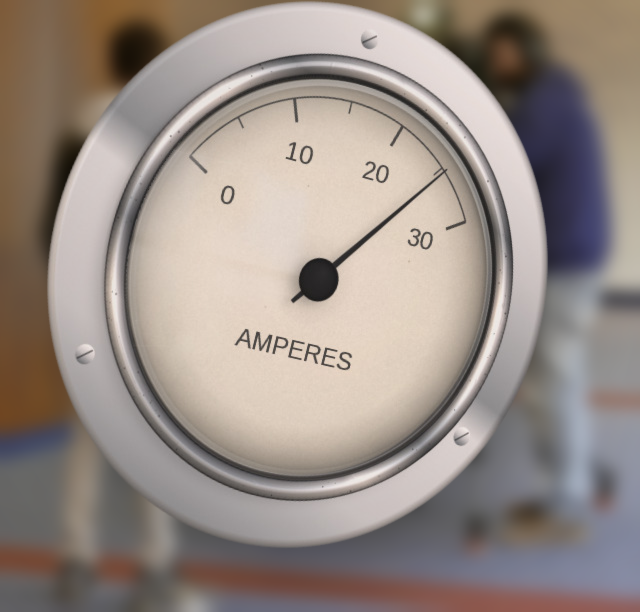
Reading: {"value": 25, "unit": "A"}
